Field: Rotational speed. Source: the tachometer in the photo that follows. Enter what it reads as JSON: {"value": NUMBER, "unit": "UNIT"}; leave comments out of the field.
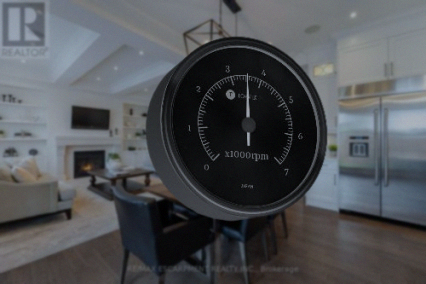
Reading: {"value": 3500, "unit": "rpm"}
